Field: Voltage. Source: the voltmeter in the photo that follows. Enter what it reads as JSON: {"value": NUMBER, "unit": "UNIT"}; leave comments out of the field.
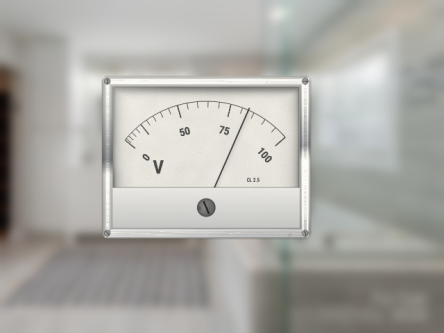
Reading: {"value": 82.5, "unit": "V"}
